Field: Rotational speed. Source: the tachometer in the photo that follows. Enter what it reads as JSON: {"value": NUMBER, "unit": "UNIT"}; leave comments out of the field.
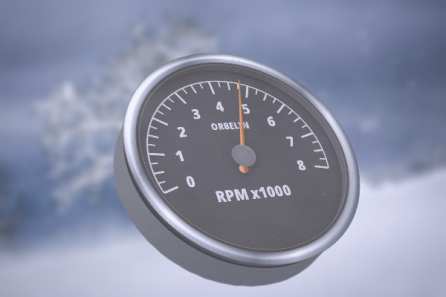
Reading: {"value": 4750, "unit": "rpm"}
